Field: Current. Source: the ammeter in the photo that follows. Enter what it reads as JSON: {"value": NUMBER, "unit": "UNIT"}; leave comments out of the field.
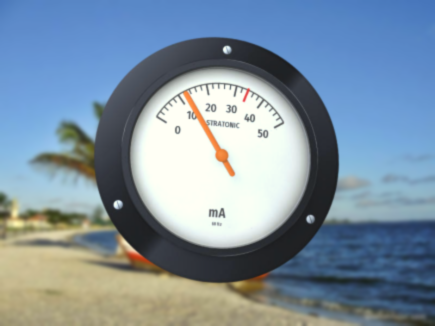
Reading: {"value": 12, "unit": "mA"}
